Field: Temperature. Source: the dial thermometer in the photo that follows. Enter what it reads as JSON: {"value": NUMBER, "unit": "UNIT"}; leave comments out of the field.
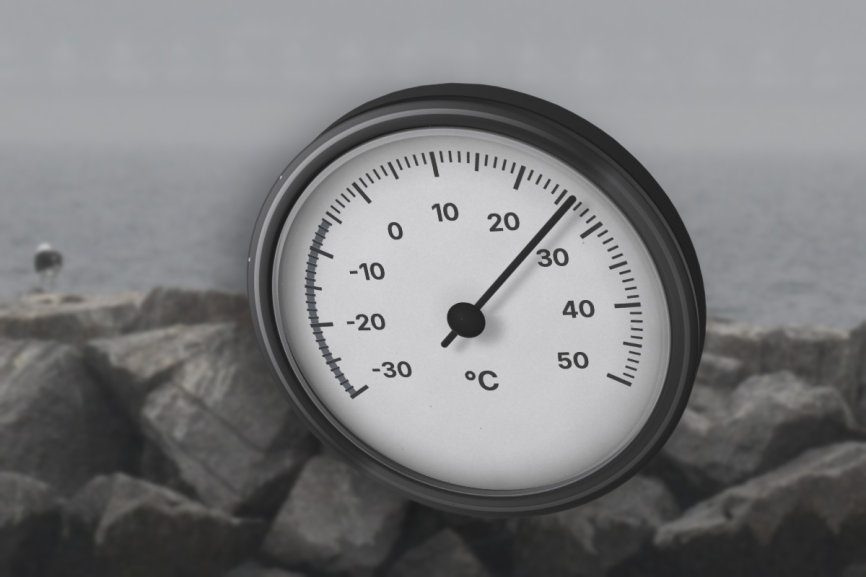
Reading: {"value": 26, "unit": "°C"}
